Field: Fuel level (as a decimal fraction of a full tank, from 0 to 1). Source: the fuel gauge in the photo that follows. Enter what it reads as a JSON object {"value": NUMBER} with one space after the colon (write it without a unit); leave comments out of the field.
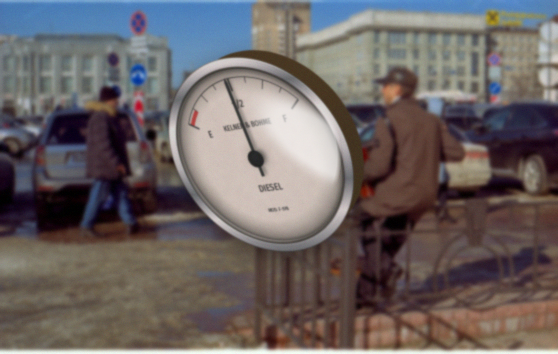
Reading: {"value": 0.5}
